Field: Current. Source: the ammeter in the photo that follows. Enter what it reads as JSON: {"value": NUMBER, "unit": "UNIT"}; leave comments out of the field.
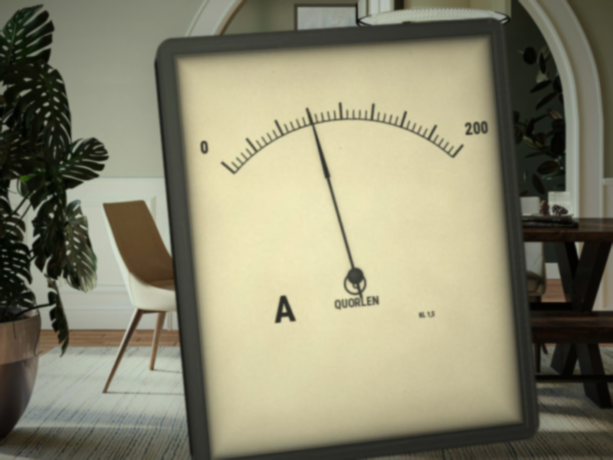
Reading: {"value": 75, "unit": "A"}
